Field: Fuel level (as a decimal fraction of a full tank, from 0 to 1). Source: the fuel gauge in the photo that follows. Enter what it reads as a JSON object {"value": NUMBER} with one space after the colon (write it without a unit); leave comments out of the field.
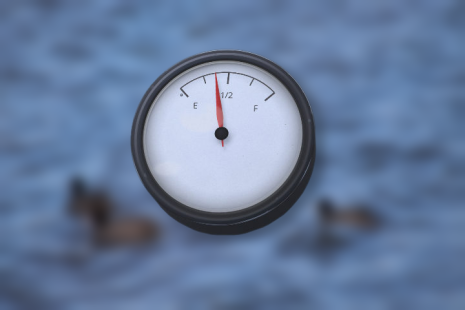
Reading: {"value": 0.375}
